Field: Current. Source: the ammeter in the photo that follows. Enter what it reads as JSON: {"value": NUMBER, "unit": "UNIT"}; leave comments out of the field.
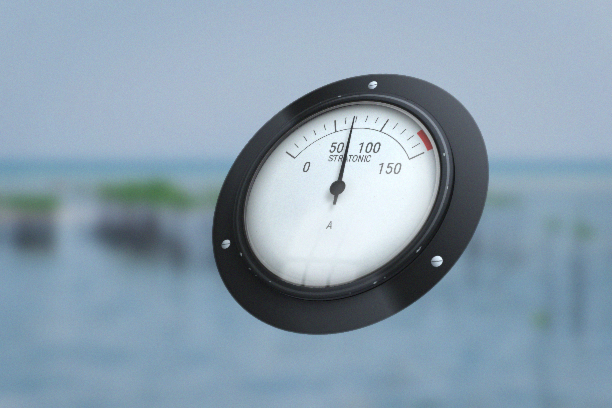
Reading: {"value": 70, "unit": "A"}
